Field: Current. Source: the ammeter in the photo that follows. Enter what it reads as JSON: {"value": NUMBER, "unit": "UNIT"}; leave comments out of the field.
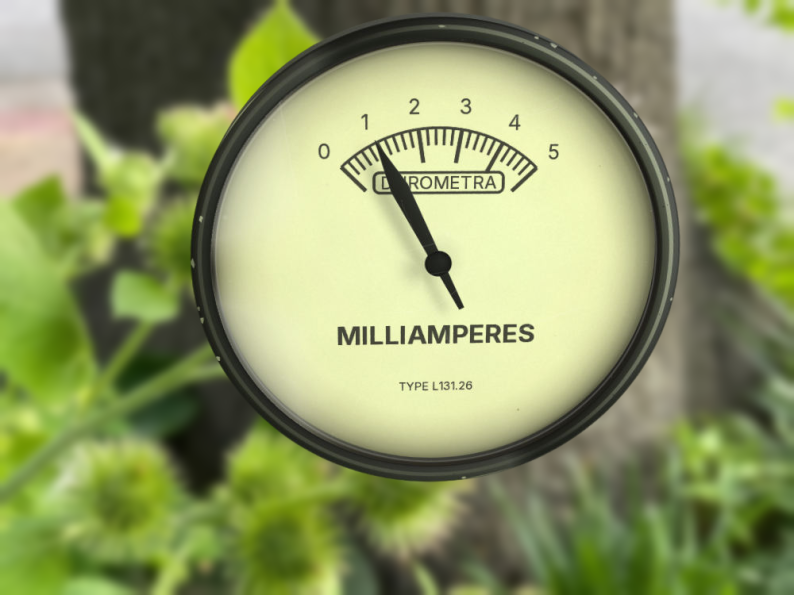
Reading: {"value": 1, "unit": "mA"}
